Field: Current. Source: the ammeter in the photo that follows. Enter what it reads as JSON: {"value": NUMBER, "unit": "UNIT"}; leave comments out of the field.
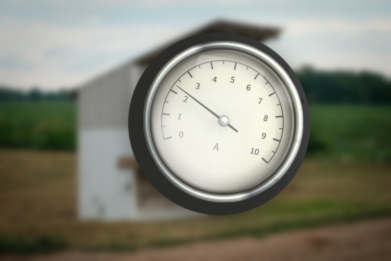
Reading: {"value": 2.25, "unit": "A"}
